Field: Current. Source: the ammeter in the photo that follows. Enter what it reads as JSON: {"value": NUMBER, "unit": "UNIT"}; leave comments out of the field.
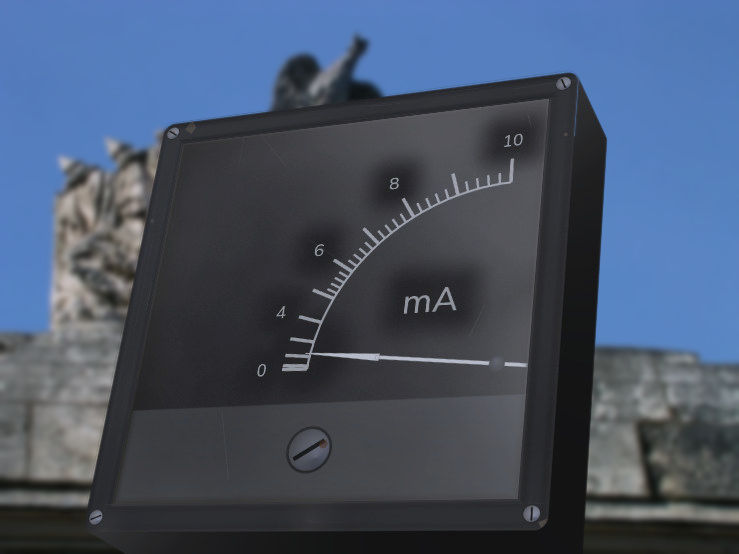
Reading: {"value": 2, "unit": "mA"}
